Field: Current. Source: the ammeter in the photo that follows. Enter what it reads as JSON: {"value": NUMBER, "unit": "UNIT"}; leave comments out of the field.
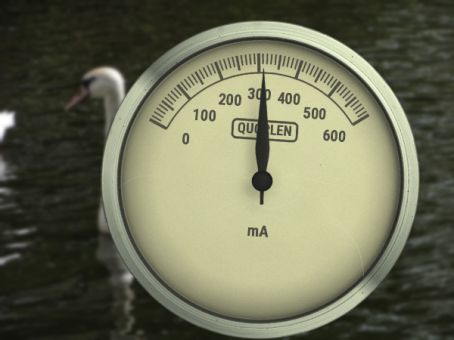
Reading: {"value": 310, "unit": "mA"}
